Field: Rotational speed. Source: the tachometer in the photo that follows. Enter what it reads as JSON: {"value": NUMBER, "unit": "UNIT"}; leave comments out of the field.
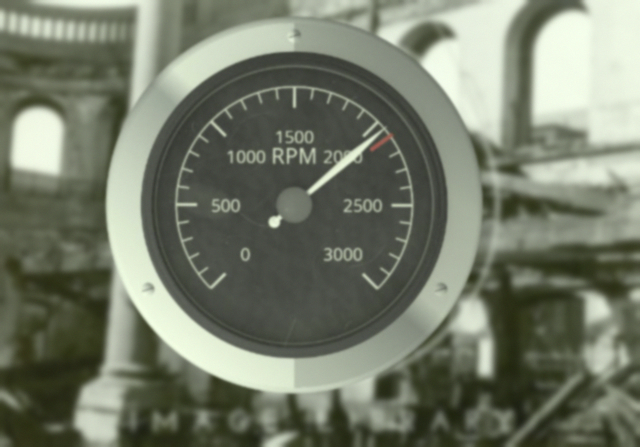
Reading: {"value": 2050, "unit": "rpm"}
